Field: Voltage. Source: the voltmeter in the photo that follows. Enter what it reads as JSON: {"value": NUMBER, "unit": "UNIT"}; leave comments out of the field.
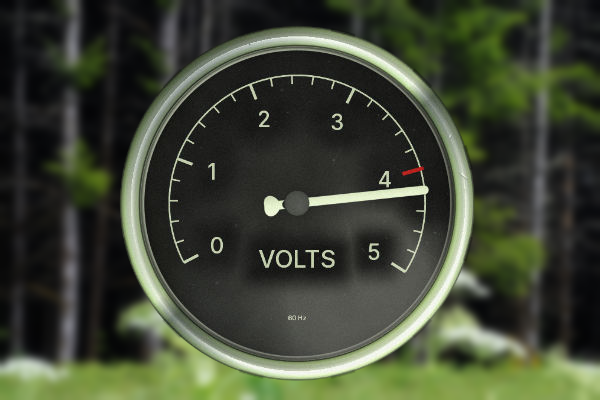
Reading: {"value": 4.2, "unit": "V"}
